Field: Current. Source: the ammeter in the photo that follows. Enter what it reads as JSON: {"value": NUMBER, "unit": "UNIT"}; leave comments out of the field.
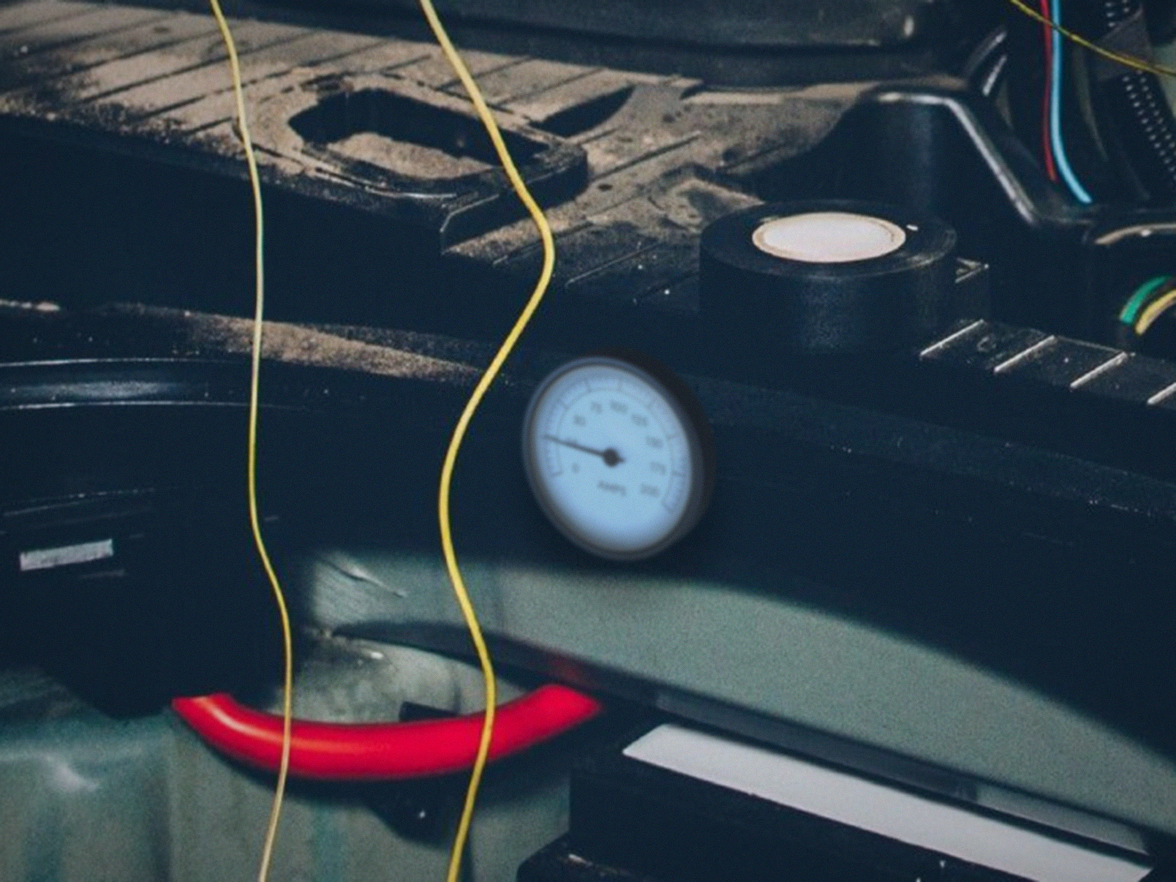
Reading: {"value": 25, "unit": "A"}
